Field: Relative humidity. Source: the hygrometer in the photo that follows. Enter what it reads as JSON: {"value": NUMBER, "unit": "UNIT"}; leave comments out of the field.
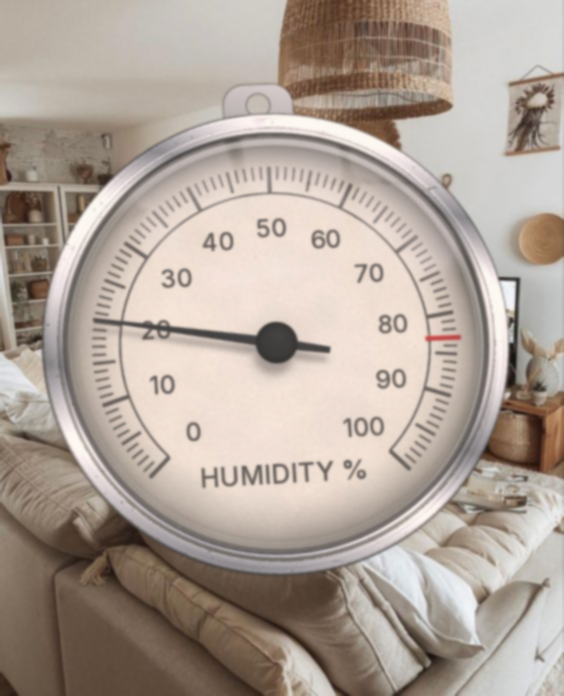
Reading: {"value": 20, "unit": "%"}
